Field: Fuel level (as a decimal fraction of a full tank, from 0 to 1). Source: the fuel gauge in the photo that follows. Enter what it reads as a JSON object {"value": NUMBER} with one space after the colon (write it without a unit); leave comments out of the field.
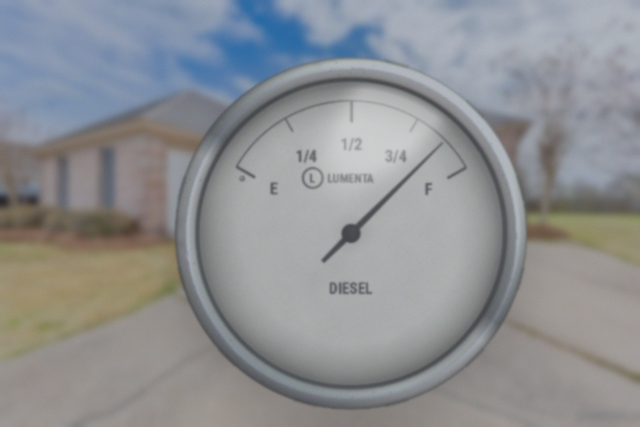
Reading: {"value": 0.875}
